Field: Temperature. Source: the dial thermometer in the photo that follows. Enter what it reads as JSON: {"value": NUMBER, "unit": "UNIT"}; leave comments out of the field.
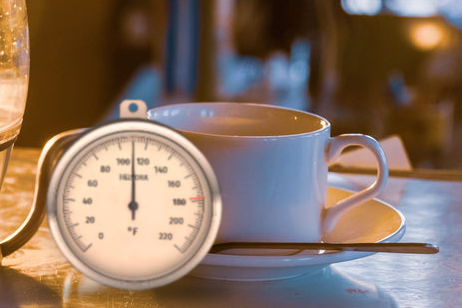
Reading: {"value": 110, "unit": "°F"}
